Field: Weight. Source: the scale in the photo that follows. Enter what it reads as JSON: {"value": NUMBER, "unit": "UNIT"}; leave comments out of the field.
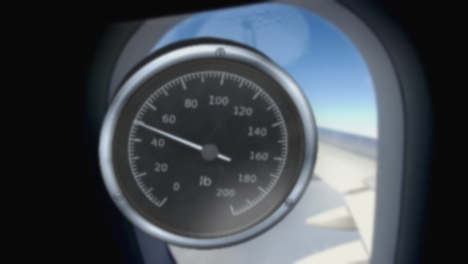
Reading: {"value": 50, "unit": "lb"}
